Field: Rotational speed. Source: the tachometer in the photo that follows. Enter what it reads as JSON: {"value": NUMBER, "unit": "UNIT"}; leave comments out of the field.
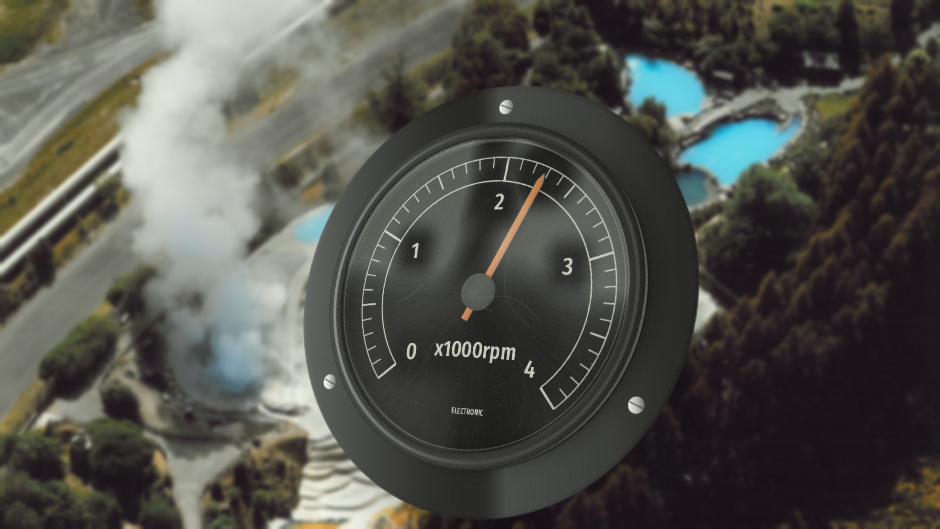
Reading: {"value": 2300, "unit": "rpm"}
